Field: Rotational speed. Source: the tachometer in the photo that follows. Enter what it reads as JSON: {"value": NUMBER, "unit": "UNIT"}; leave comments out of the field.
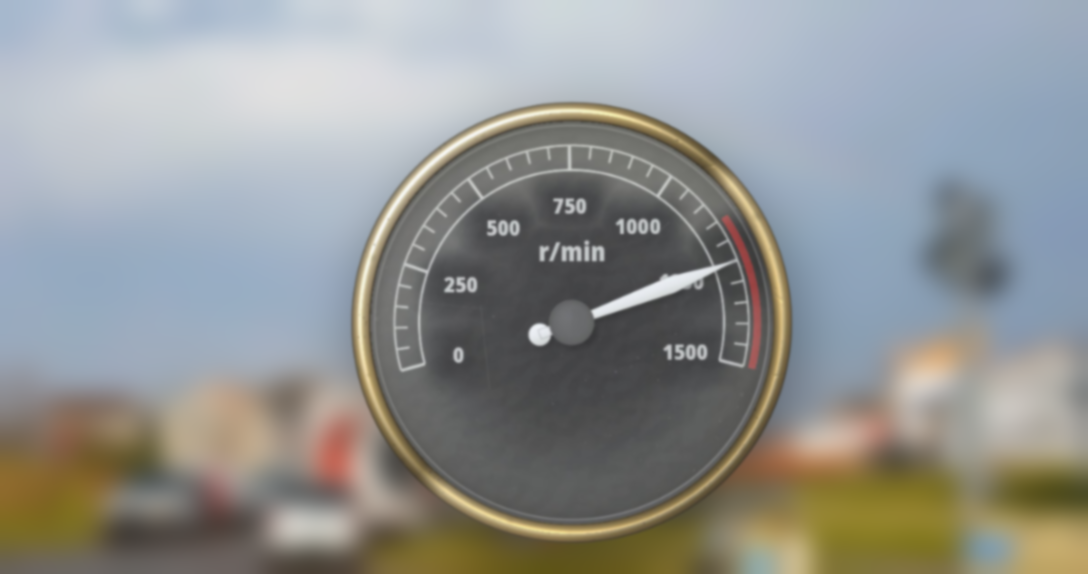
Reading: {"value": 1250, "unit": "rpm"}
